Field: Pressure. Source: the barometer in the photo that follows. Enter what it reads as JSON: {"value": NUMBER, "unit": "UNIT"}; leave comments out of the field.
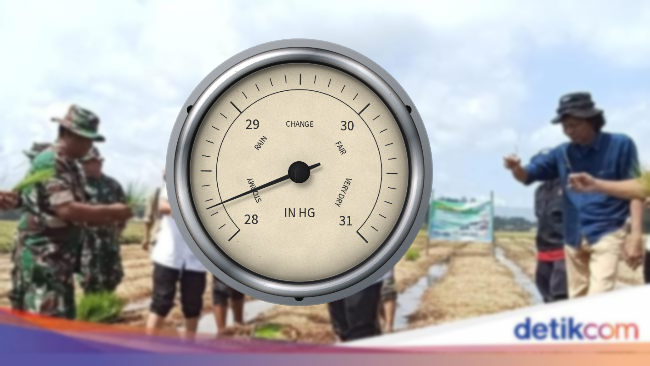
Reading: {"value": 28.25, "unit": "inHg"}
